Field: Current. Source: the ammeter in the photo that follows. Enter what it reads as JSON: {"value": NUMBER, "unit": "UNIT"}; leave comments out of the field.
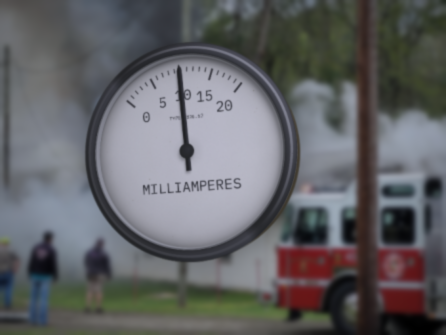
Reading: {"value": 10, "unit": "mA"}
